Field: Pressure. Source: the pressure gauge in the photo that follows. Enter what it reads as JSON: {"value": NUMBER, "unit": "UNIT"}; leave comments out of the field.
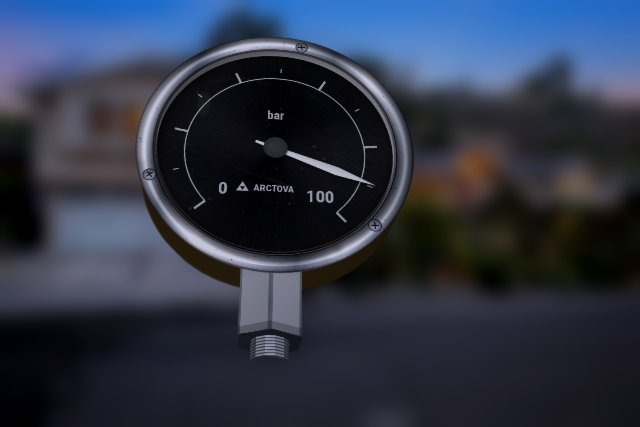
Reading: {"value": 90, "unit": "bar"}
